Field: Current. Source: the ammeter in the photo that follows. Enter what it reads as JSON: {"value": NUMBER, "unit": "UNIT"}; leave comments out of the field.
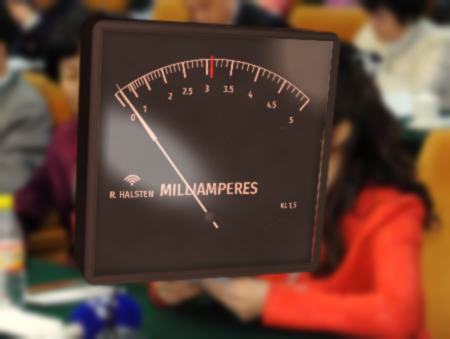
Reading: {"value": 0.5, "unit": "mA"}
